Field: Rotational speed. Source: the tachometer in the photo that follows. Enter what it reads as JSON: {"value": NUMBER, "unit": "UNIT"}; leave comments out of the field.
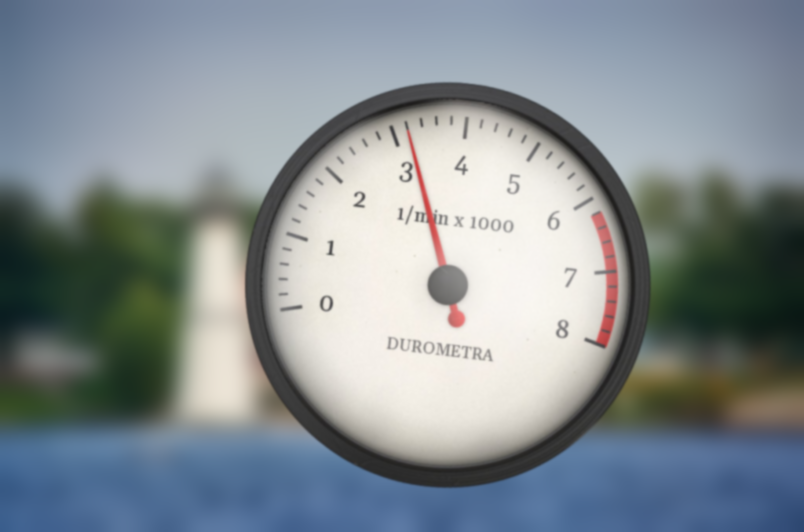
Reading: {"value": 3200, "unit": "rpm"}
